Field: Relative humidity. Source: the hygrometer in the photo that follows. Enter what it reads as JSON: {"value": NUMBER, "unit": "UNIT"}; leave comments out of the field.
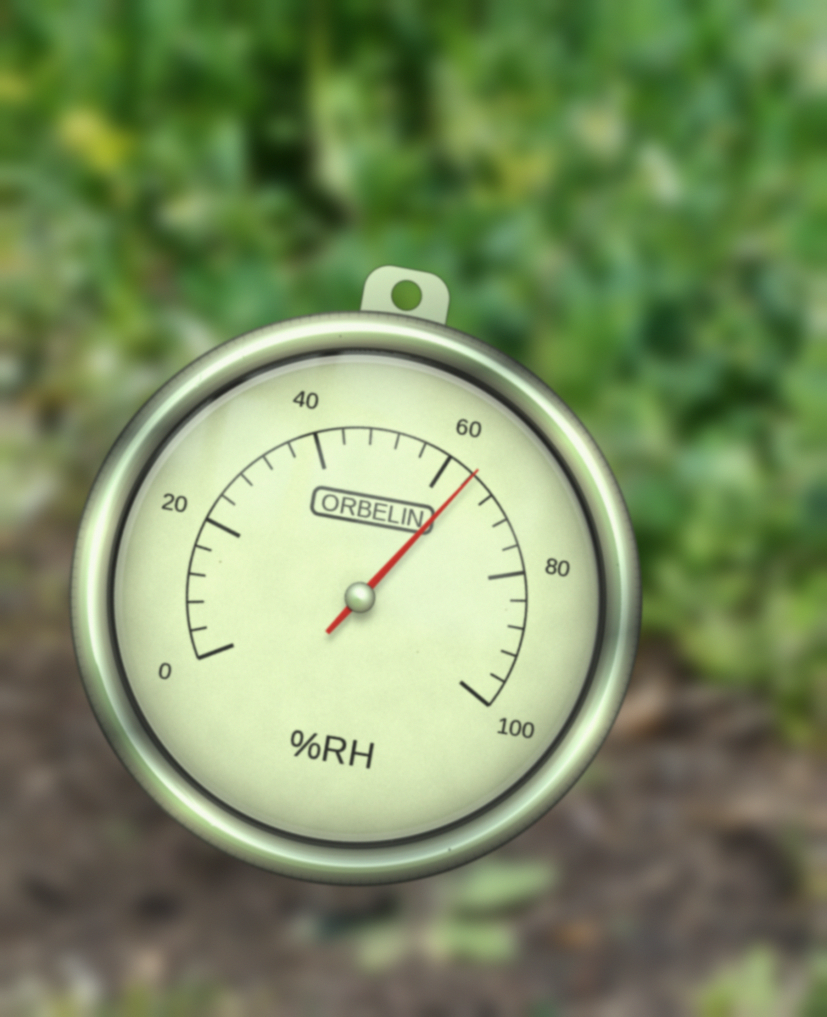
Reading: {"value": 64, "unit": "%"}
